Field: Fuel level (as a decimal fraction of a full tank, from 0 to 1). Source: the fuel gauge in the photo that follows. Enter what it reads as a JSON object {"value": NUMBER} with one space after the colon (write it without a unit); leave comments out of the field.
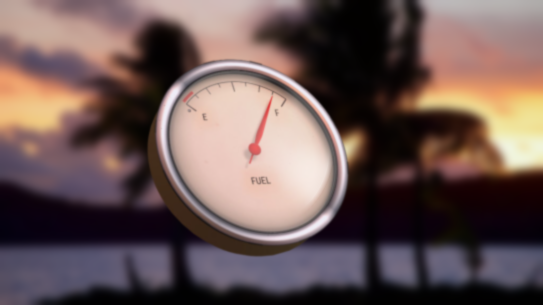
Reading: {"value": 0.875}
